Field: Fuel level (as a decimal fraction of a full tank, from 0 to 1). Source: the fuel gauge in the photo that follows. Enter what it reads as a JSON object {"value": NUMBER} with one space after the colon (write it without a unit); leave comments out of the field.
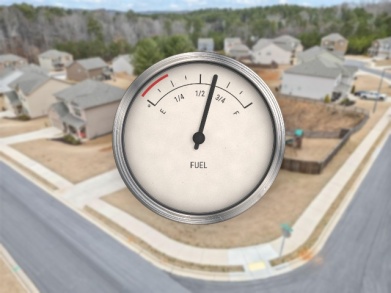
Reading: {"value": 0.625}
